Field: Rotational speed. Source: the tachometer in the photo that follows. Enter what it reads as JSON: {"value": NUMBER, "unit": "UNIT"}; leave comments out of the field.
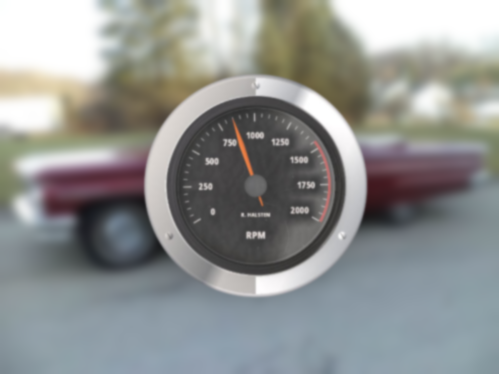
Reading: {"value": 850, "unit": "rpm"}
